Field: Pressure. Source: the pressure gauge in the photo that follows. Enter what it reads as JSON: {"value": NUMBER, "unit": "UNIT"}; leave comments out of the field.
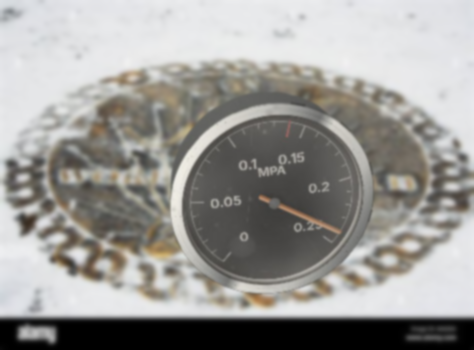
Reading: {"value": 0.24, "unit": "MPa"}
